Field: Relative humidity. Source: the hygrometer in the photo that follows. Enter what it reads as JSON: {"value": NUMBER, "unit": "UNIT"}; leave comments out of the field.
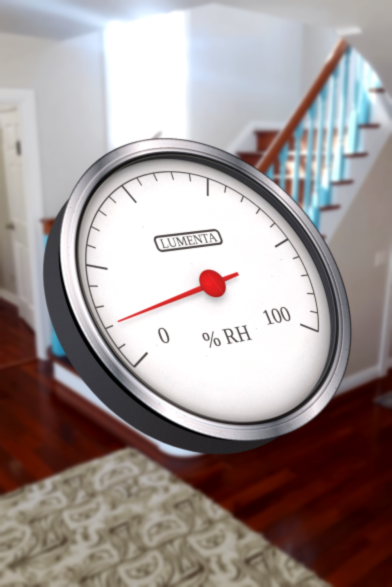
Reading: {"value": 8, "unit": "%"}
